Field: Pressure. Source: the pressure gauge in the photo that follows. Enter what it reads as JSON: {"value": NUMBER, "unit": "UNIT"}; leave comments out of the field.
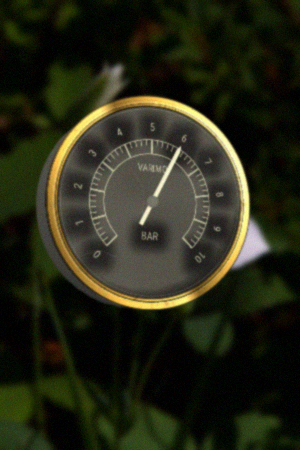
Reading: {"value": 6, "unit": "bar"}
